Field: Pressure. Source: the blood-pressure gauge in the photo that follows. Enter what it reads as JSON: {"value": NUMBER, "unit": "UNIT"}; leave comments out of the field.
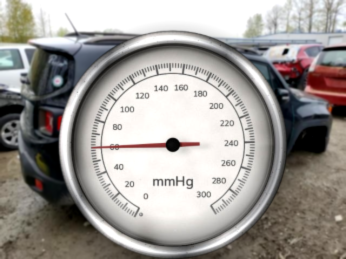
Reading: {"value": 60, "unit": "mmHg"}
